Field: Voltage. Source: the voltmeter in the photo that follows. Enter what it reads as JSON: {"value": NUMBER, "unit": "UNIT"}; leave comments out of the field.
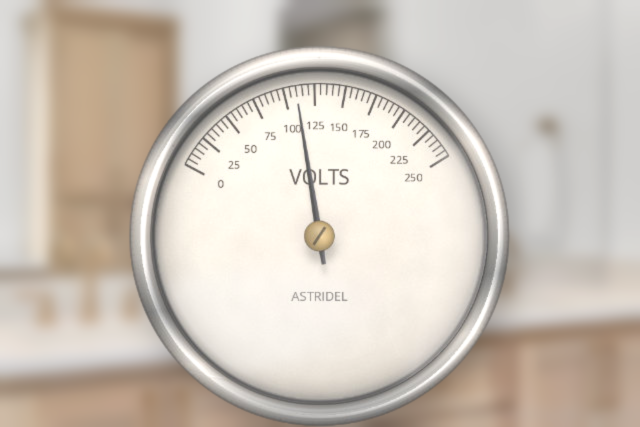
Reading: {"value": 110, "unit": "V"}
